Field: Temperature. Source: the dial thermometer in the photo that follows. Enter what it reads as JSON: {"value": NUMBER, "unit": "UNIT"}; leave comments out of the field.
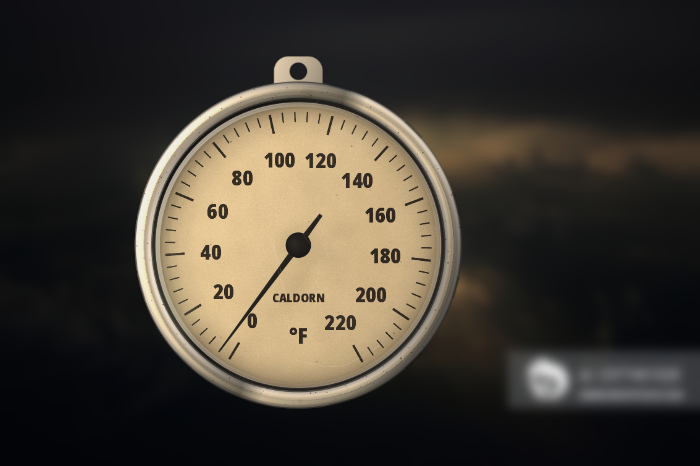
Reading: {"value": 4, "unit": "°F"}
